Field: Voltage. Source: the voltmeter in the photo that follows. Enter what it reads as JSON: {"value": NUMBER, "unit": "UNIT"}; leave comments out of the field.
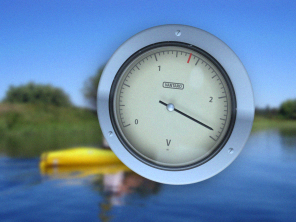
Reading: {"value": 2.4, "unit": "V"}
